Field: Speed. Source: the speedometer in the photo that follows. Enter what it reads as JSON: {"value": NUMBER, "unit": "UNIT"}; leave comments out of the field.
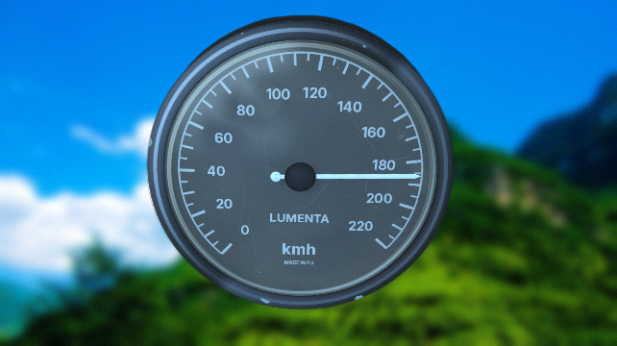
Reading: {"value": 185, "unit": "km/h"}
